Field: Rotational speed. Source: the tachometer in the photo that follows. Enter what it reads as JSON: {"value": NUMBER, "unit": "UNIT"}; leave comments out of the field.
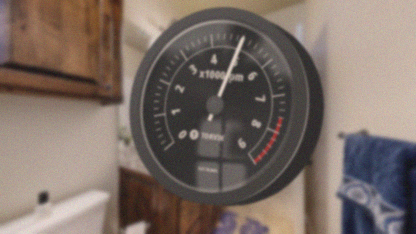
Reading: {"value": 5000, "unit": "rpm"}
